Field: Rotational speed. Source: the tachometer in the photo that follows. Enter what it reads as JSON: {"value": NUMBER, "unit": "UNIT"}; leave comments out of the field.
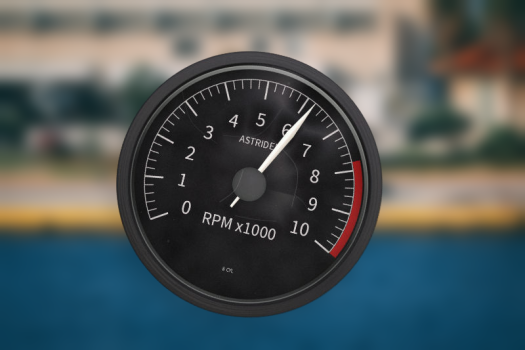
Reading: {"value": 6200, "unit": "rpm"}
